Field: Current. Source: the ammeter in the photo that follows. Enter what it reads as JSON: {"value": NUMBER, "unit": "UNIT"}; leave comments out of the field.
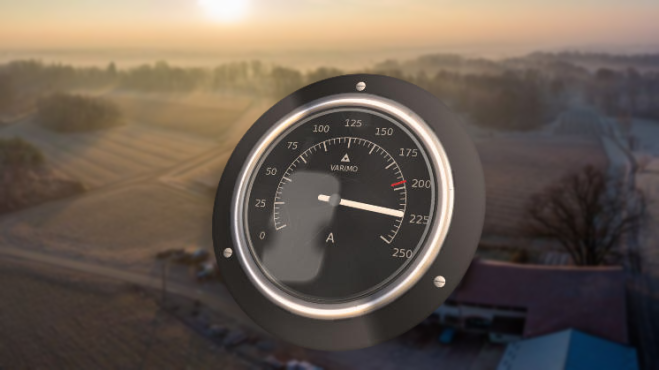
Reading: {"value": 225, "unit": "A"}
